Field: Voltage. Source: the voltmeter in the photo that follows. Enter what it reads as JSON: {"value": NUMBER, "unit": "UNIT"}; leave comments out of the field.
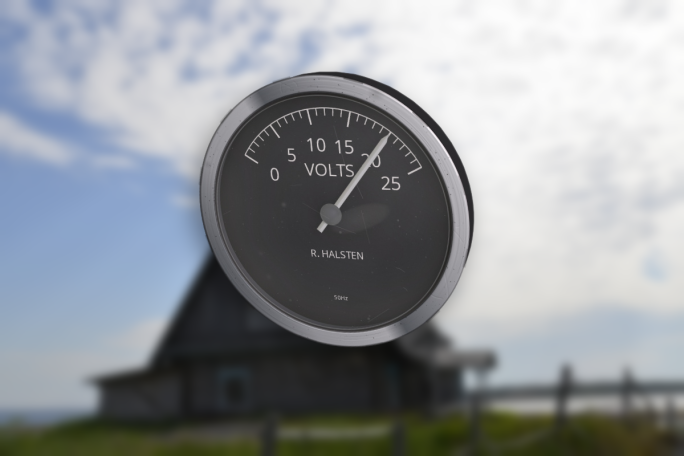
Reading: {"value": 20, "unit": "V"}
